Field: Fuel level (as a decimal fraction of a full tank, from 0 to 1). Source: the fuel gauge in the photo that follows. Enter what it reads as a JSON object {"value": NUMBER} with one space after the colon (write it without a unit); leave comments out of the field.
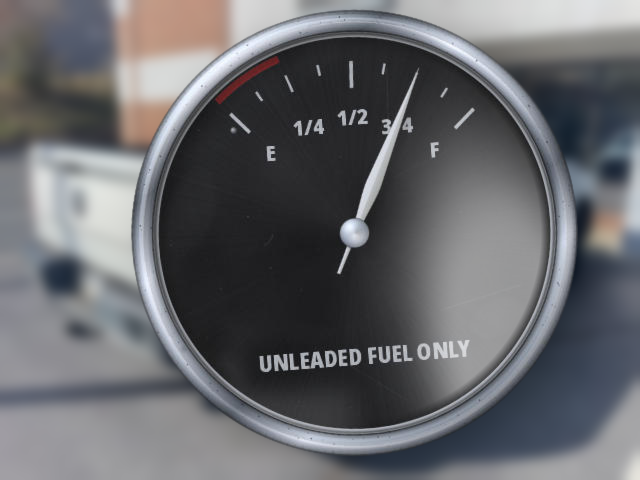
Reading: {"value": 0.75}
